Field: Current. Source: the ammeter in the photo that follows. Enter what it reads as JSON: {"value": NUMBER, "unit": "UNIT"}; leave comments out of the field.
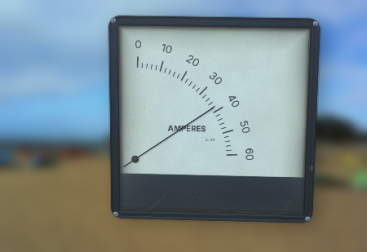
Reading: {"value": 38, "unit": "A"}
